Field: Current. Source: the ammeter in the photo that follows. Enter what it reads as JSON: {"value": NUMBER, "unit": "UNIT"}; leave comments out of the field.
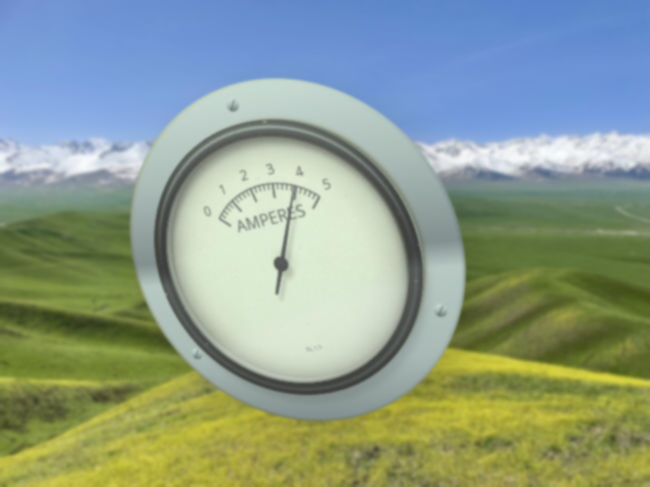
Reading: {"value": 4, "unit": "A"}
